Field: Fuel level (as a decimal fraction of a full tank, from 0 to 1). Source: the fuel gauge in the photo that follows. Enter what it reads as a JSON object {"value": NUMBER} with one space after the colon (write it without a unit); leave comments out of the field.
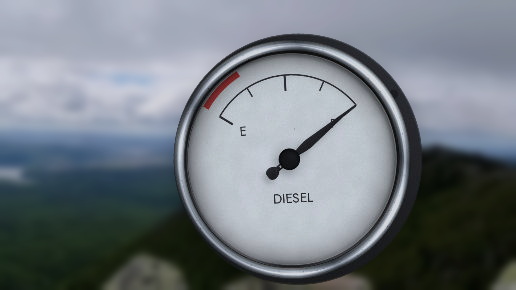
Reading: {"value": 1}
